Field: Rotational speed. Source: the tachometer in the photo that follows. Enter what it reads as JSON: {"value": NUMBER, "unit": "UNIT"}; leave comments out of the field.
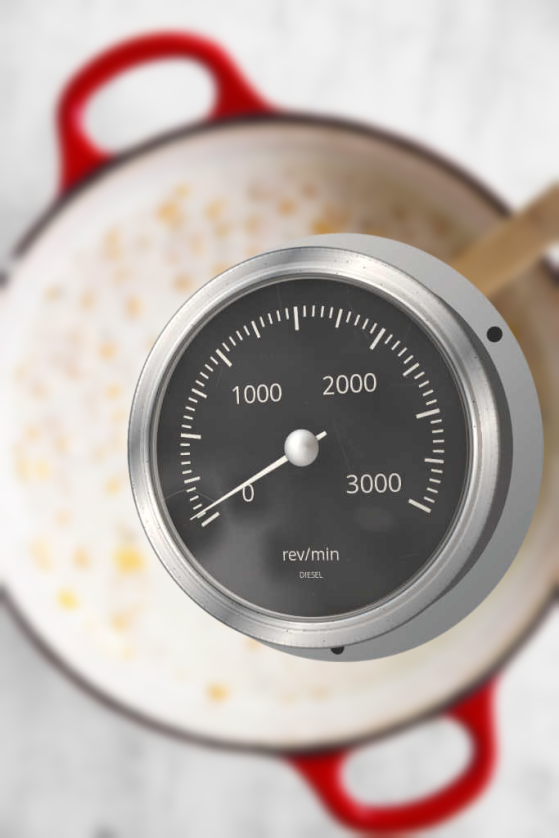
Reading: {"value": 50, "unit": "rpm"}
